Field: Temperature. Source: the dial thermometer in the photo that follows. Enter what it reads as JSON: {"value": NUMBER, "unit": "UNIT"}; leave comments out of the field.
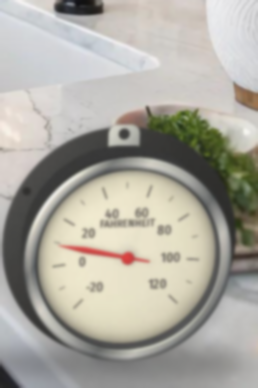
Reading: {"value": 10, "unit": "°F"}
